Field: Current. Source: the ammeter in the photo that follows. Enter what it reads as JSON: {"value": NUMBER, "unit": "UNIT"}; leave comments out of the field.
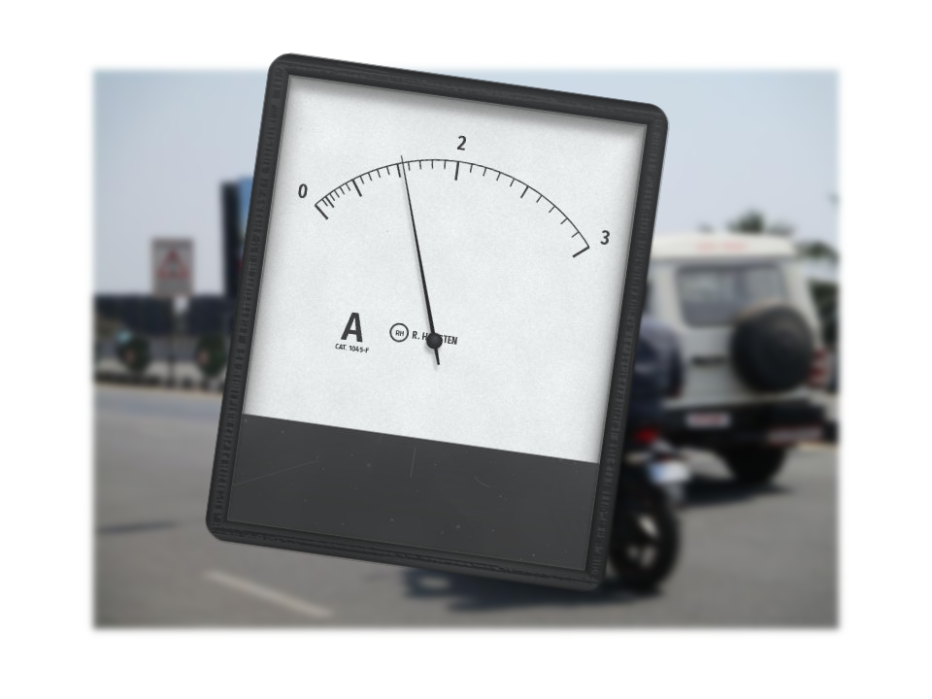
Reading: {"value": 1.55, "unit": "A"}
